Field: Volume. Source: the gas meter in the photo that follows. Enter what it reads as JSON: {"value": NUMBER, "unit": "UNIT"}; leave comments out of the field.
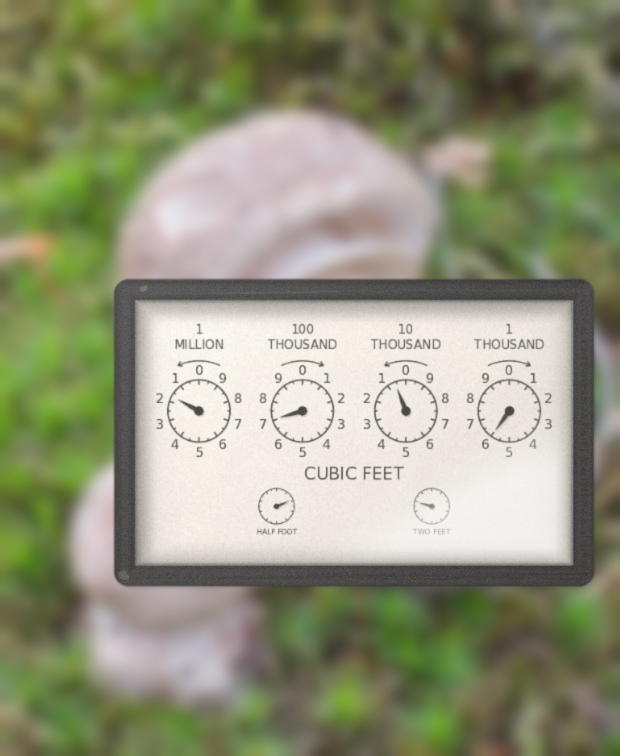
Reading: {"value": 170600, "unit": "ft³"}
